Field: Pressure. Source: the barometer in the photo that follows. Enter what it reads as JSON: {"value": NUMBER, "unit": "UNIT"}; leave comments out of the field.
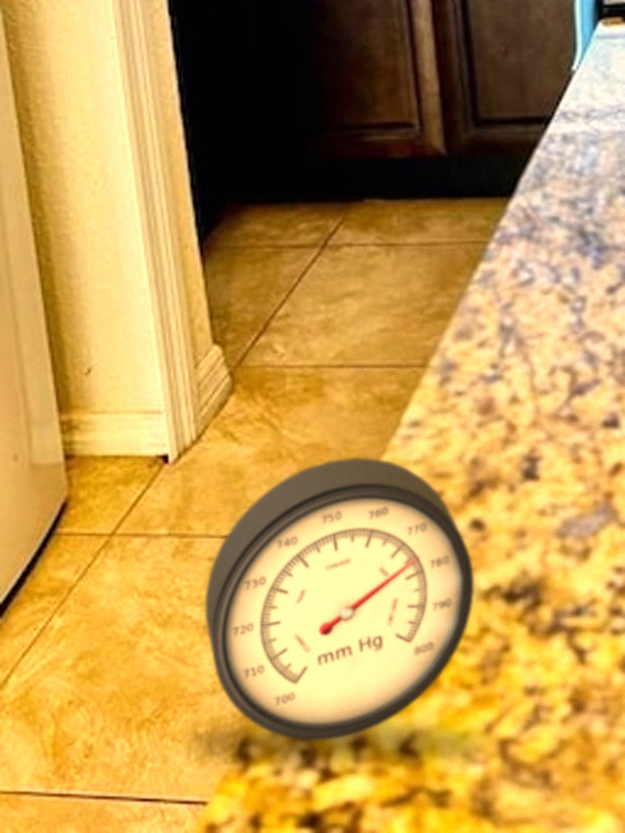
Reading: {"value": 775, "unit": "mmHg"}
